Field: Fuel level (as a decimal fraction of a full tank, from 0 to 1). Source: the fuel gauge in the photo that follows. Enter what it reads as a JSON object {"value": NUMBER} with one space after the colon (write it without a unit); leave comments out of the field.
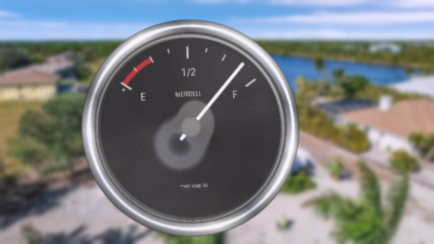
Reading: {"value": 0.875}
